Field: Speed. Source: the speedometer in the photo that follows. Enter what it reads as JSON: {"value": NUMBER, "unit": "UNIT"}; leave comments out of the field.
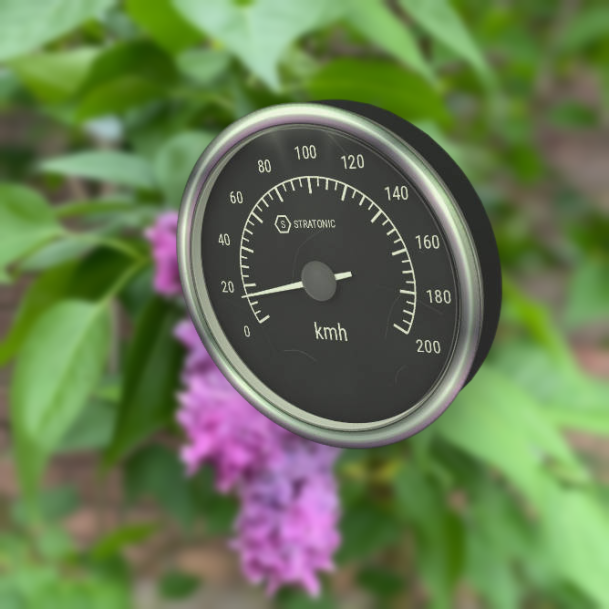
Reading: {"value": 15, "unit": "km/h"}
